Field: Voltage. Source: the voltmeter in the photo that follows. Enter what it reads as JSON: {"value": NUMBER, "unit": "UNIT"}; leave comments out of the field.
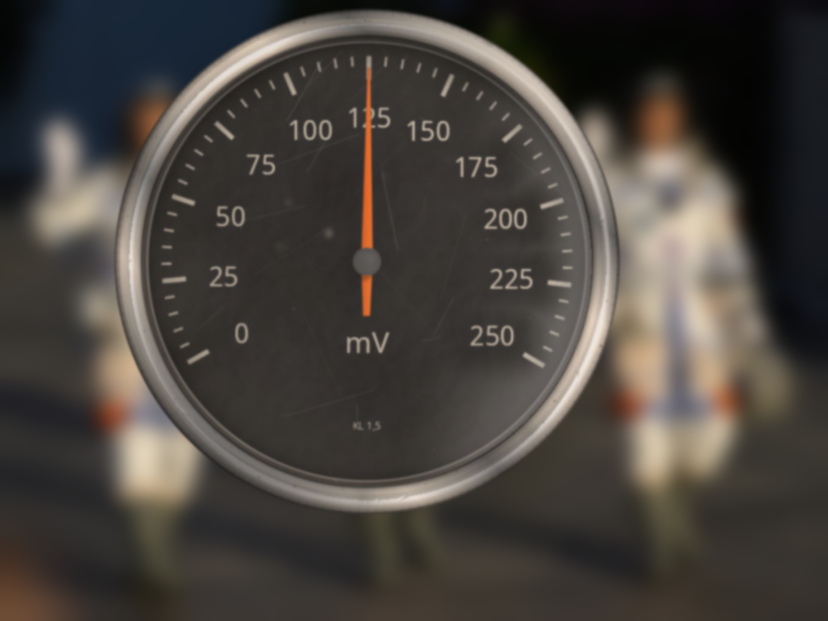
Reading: {"value": 125, "unit": "mV"}
